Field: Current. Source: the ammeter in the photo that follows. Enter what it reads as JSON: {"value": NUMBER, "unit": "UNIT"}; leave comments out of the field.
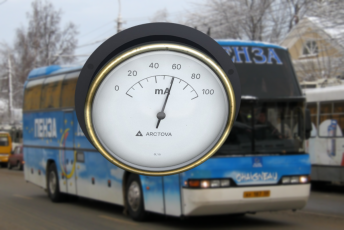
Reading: {"value": 60, "unit": "mA"}
